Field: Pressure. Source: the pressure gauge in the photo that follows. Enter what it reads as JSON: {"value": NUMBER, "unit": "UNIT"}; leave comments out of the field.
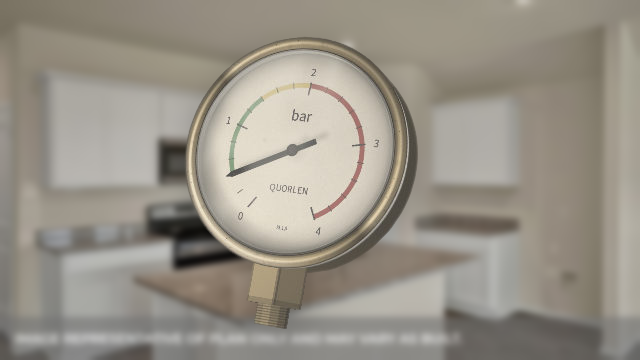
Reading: {"value": 0.4, "unit": "bar"}
